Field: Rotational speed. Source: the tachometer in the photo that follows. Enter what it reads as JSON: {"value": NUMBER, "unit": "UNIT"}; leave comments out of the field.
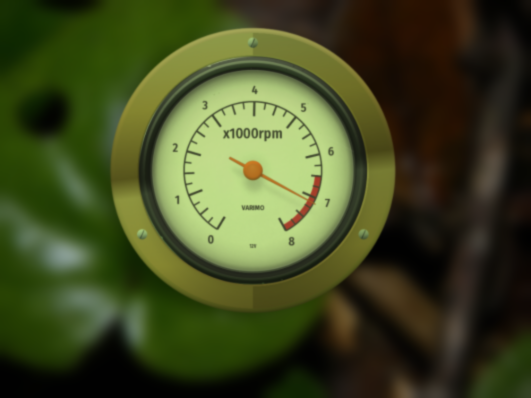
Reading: {"value": 7125, "unit": "rpm"}
